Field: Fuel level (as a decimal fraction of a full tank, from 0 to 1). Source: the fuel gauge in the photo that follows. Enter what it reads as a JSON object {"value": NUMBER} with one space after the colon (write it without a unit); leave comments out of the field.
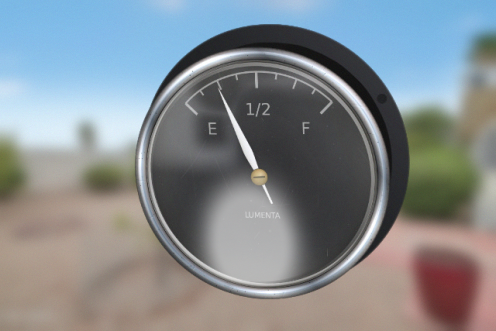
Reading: {"value": 0.25}
